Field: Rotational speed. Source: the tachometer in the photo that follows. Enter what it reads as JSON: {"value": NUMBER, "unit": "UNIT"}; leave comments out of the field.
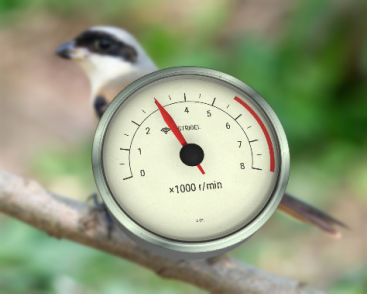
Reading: {"value": 3000, "unit": "rpm"}
